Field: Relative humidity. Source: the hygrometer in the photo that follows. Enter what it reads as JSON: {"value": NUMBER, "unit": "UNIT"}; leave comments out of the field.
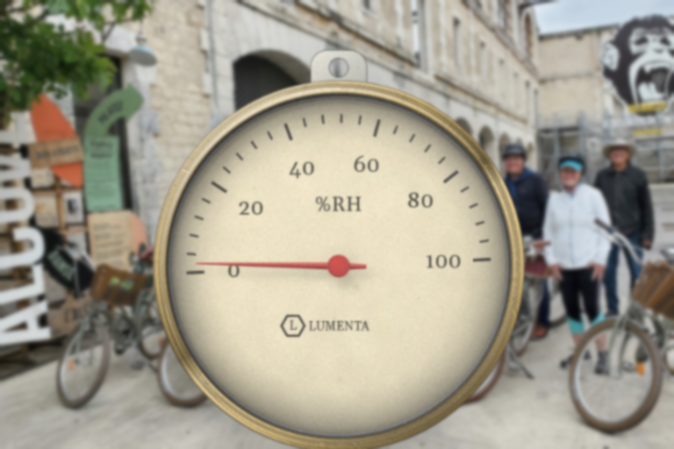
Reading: {"value": 2, "unit": "%"}
